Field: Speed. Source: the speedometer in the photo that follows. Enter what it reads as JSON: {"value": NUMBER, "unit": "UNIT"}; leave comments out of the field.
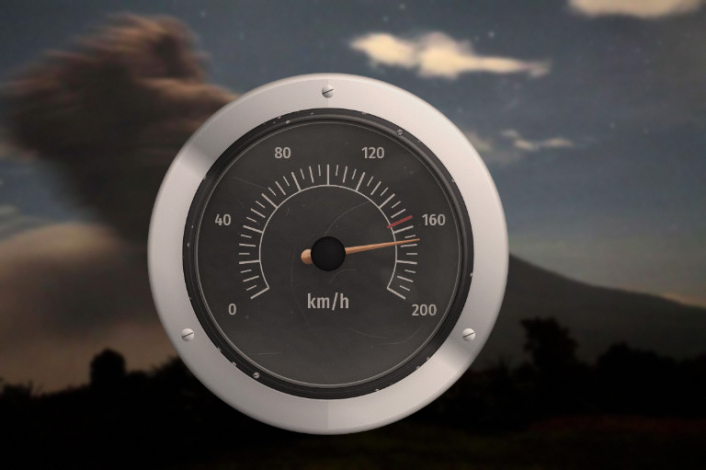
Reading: {"value": 167.5, "unit": "km/h"}
